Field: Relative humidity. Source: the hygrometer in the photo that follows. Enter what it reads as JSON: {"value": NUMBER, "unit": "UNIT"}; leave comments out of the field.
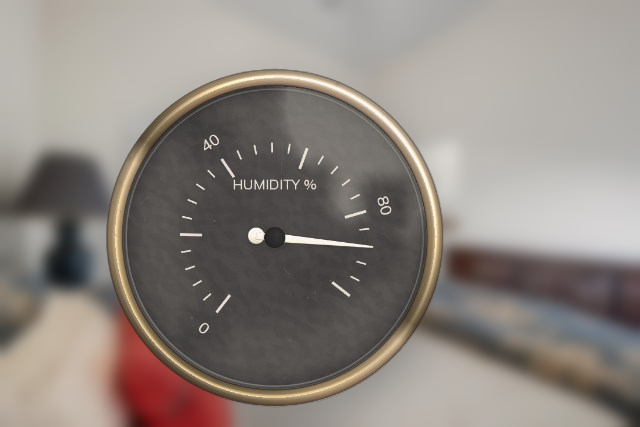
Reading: {"value": 88, "unit": "%"}
